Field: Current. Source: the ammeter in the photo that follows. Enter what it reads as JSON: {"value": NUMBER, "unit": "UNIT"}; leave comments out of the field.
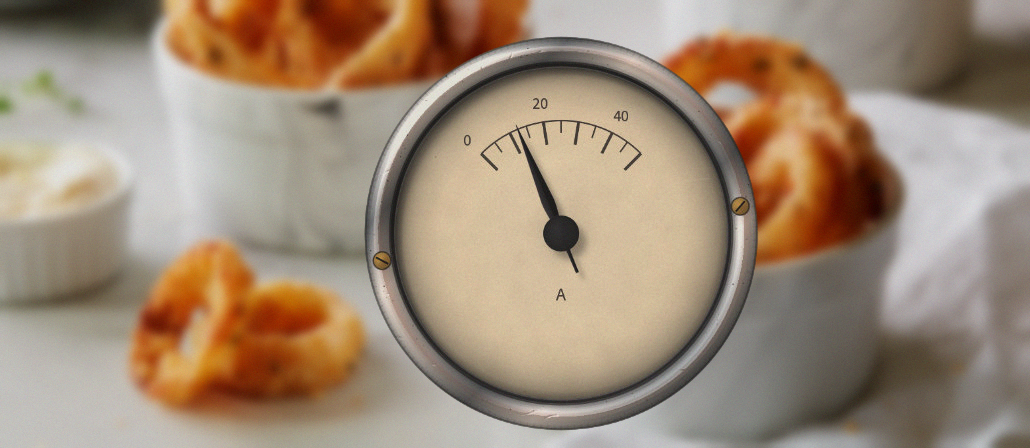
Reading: {"value": 12.5, "unit": "A"}
